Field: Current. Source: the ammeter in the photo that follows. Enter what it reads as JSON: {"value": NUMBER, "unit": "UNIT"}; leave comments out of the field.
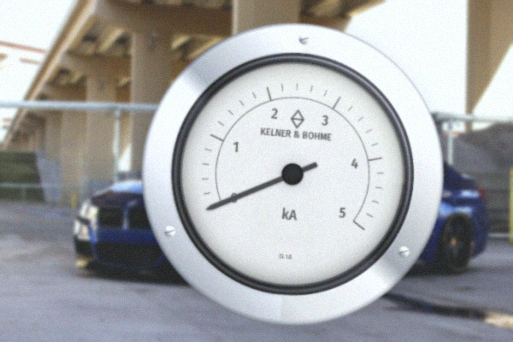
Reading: {"value": 0, "unit": "kA"}
